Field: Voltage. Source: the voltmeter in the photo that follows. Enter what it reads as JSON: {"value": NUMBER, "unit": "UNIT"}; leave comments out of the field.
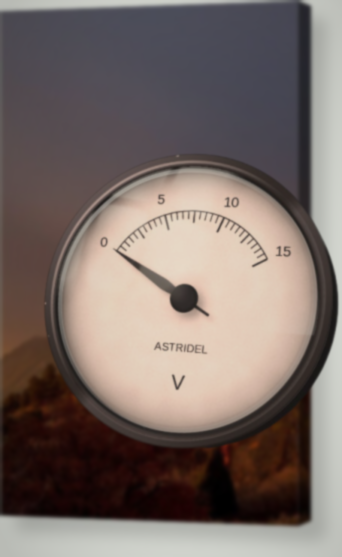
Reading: {"value": 0, "unit": "V"}
